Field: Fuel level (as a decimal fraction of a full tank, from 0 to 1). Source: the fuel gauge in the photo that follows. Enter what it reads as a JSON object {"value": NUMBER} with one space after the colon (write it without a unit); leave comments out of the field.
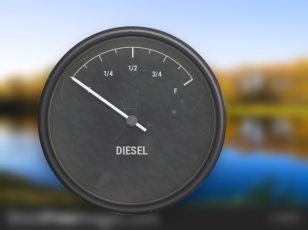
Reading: {"value": 0}
